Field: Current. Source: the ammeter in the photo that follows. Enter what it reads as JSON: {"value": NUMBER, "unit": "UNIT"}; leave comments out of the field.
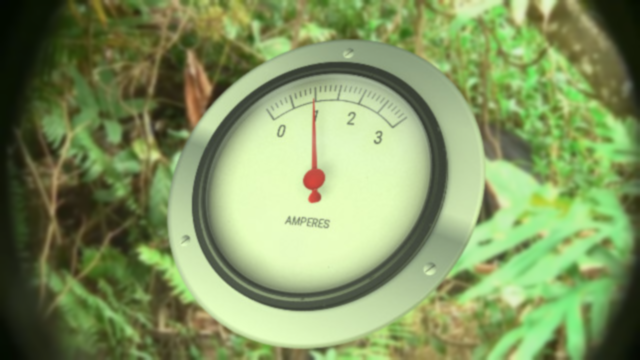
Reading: {"value": 1, "unit": "A"}
